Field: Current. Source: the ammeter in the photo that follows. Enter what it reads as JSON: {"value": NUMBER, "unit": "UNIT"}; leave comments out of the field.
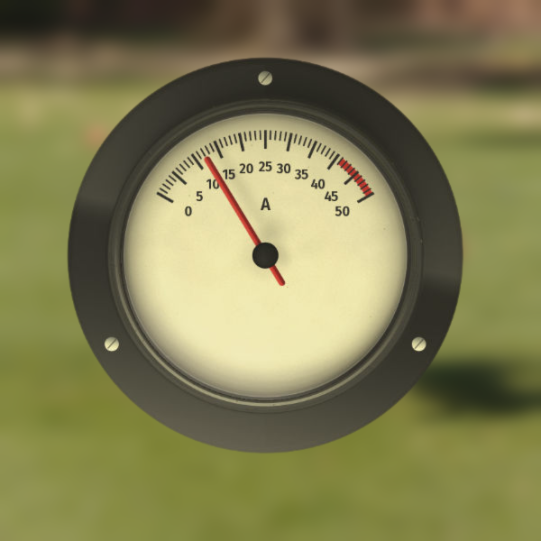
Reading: {"value": 12, "unit": "A"}
